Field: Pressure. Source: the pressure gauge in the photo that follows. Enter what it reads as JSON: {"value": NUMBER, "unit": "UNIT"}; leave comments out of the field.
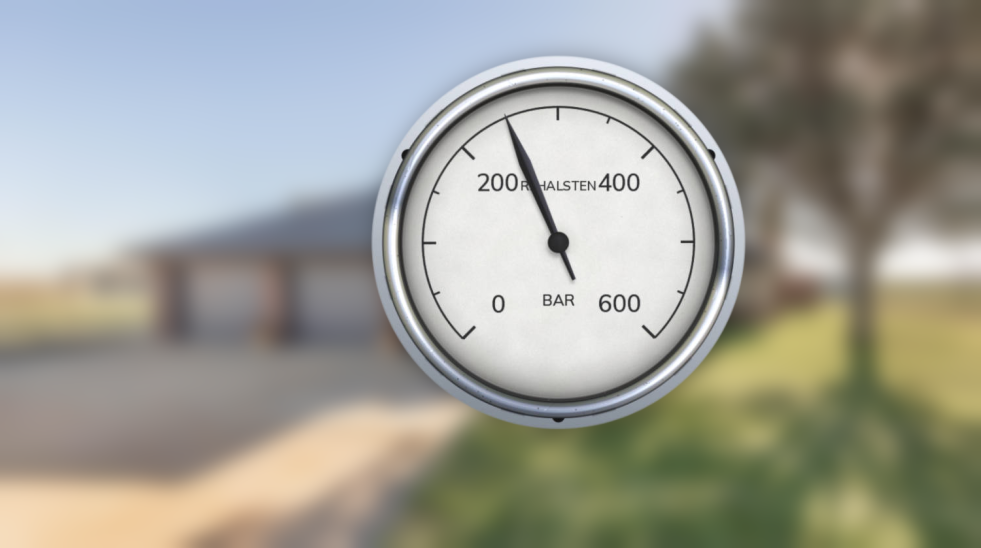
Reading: {"value": 250, "unit": "bar"}
